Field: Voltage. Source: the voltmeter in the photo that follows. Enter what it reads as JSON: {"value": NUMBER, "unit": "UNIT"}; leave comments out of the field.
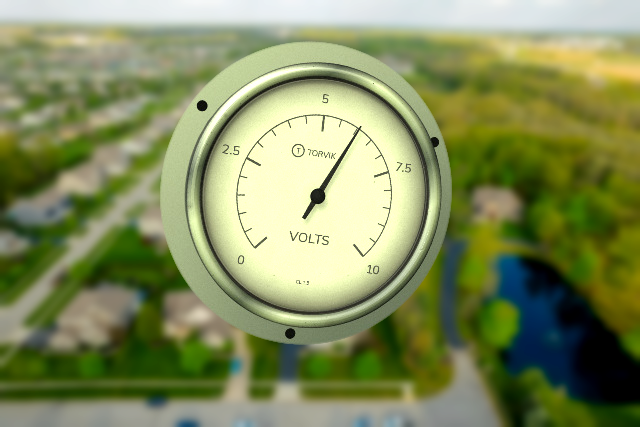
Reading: {"value": 6, "unit": "V"}
